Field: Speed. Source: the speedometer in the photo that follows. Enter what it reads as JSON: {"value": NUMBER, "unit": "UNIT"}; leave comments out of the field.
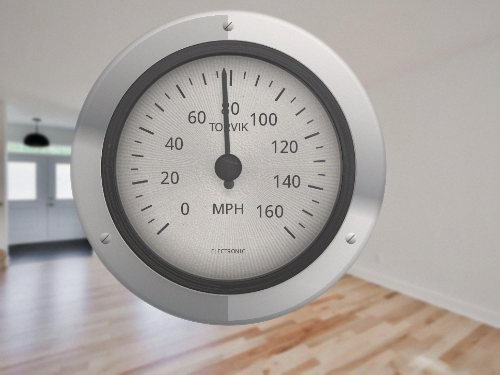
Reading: {"value": 77.5, "unit": "mph"}
